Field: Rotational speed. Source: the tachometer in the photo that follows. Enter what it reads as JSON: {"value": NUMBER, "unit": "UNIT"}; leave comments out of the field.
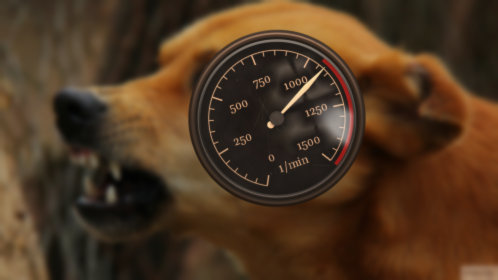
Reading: {"value": 1075, "unit": "rpm"}
